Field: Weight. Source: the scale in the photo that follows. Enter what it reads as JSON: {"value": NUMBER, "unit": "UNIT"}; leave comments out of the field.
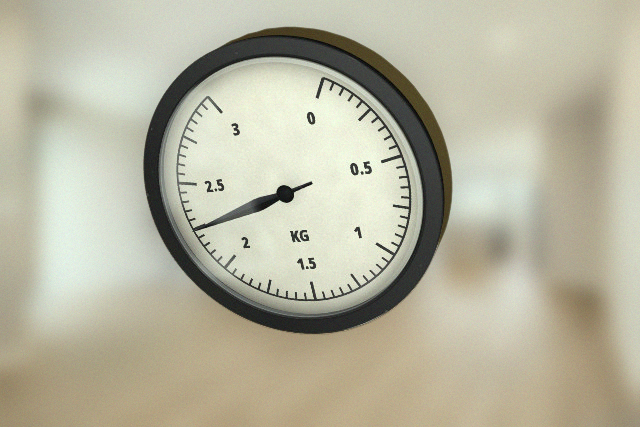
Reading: {"value": 2.25, "unit": "kg"}
